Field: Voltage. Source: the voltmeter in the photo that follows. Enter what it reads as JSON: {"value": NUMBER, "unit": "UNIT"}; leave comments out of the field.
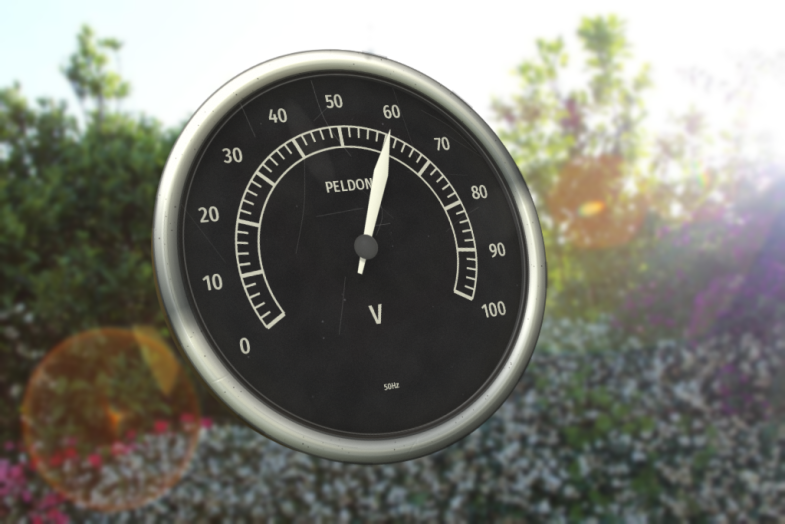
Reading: {"value": 60, "unit": "V"}
